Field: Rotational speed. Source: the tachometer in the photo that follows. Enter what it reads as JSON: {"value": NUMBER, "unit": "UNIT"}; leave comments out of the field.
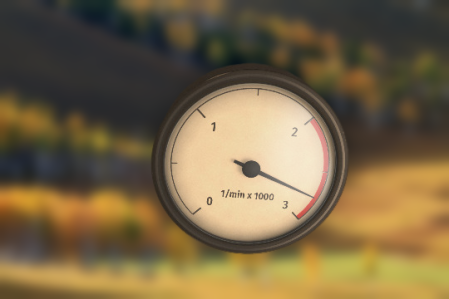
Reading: {"value": 2750, "unit": "rpm"}
